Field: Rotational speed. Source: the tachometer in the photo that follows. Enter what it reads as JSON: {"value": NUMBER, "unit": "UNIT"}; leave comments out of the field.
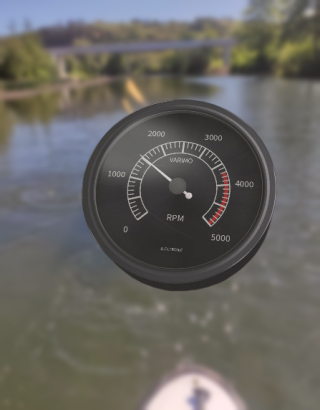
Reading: {"value": 1500, "unit": "rpm"}
